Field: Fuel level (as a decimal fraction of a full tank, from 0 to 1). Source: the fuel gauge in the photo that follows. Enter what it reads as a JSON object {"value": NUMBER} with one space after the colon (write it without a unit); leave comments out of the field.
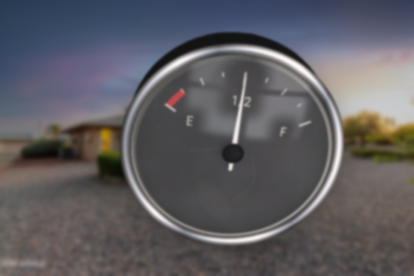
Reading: {"value": 0.5}
